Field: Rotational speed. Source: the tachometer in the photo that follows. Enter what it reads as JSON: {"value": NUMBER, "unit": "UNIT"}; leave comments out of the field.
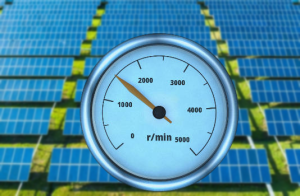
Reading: {"value": 1500, "unit": "rpm"}
